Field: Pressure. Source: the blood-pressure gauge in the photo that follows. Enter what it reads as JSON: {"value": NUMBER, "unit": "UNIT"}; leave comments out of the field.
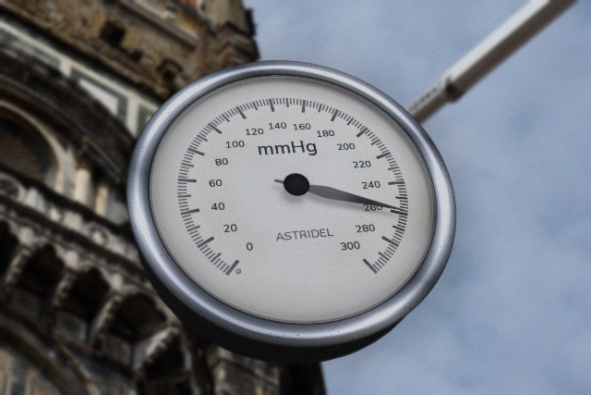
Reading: {"value": 260, "unit": "mmHg"}
